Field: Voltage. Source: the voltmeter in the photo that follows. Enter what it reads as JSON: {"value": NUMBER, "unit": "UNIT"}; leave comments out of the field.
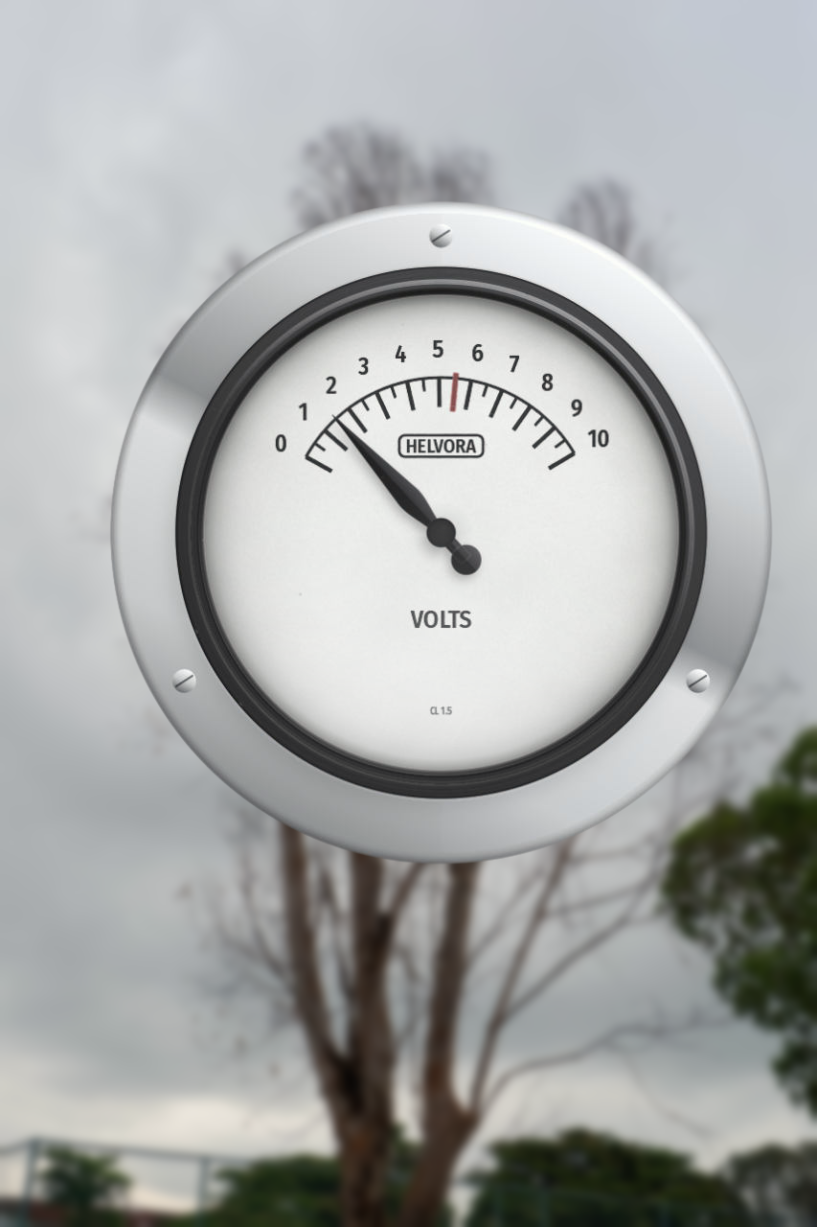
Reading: {"value": 1.5, "unit": "V"}
